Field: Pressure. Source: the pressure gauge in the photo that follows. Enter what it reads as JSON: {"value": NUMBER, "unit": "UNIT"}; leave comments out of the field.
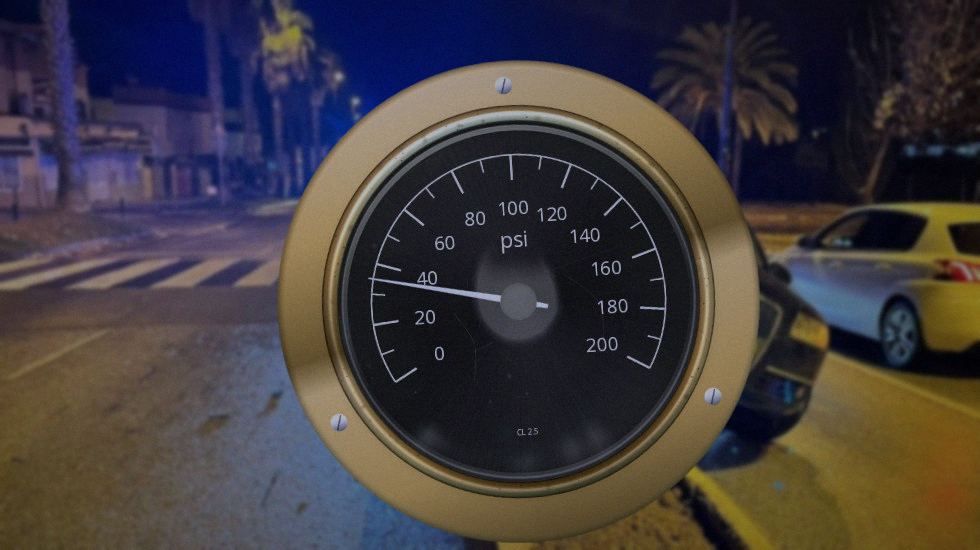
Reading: {"value": 35, "unit": "psi"}
